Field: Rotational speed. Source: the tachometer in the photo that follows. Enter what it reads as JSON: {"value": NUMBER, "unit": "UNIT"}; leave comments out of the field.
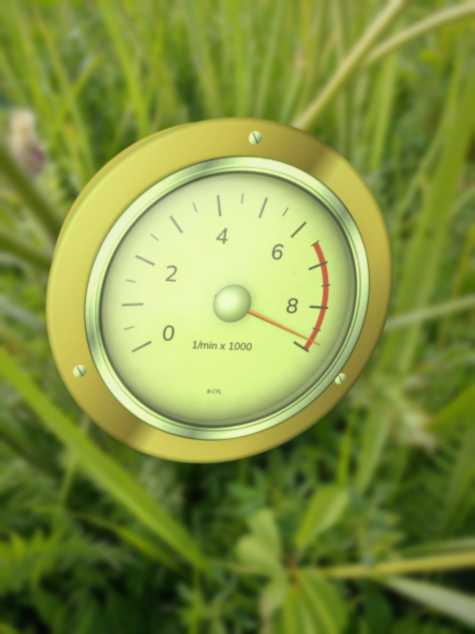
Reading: {"value": 8750, "unit": "rpm"}
